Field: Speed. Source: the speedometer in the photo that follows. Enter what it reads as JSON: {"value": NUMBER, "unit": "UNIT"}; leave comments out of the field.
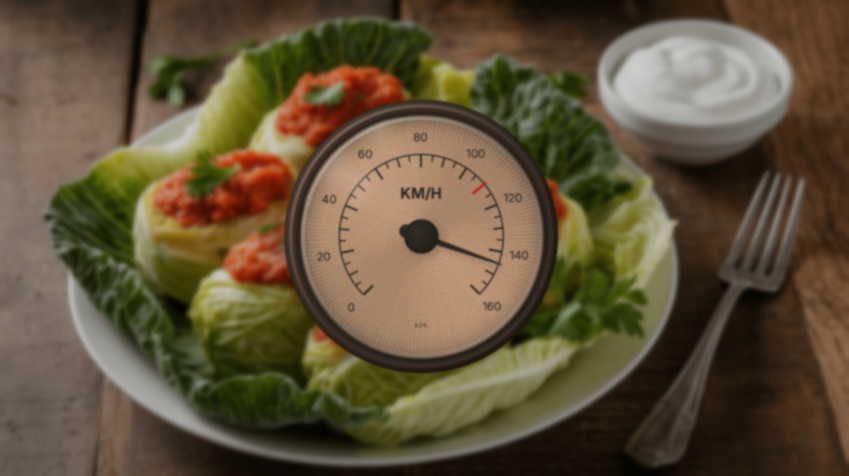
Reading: {"value": 145, "unit": "km/h"}
